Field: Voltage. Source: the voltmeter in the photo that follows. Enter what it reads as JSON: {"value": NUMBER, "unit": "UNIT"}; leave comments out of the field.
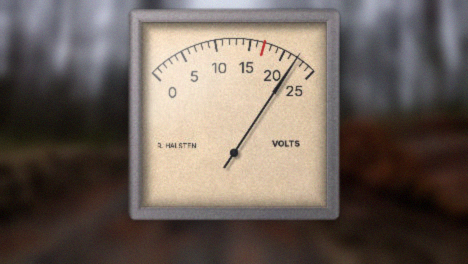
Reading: {"value": 22, "unit": "V"}
